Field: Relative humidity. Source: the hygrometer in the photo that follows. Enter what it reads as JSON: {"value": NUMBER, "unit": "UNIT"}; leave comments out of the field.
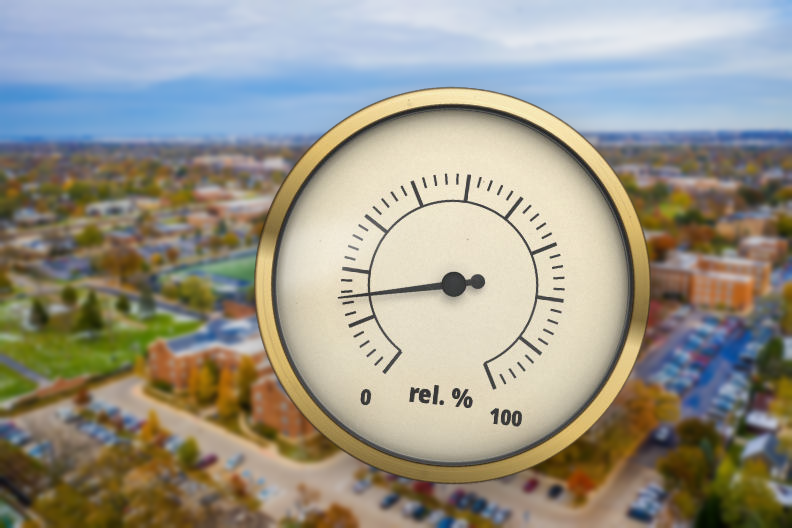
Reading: {"value": 15, "unit": "%"}
